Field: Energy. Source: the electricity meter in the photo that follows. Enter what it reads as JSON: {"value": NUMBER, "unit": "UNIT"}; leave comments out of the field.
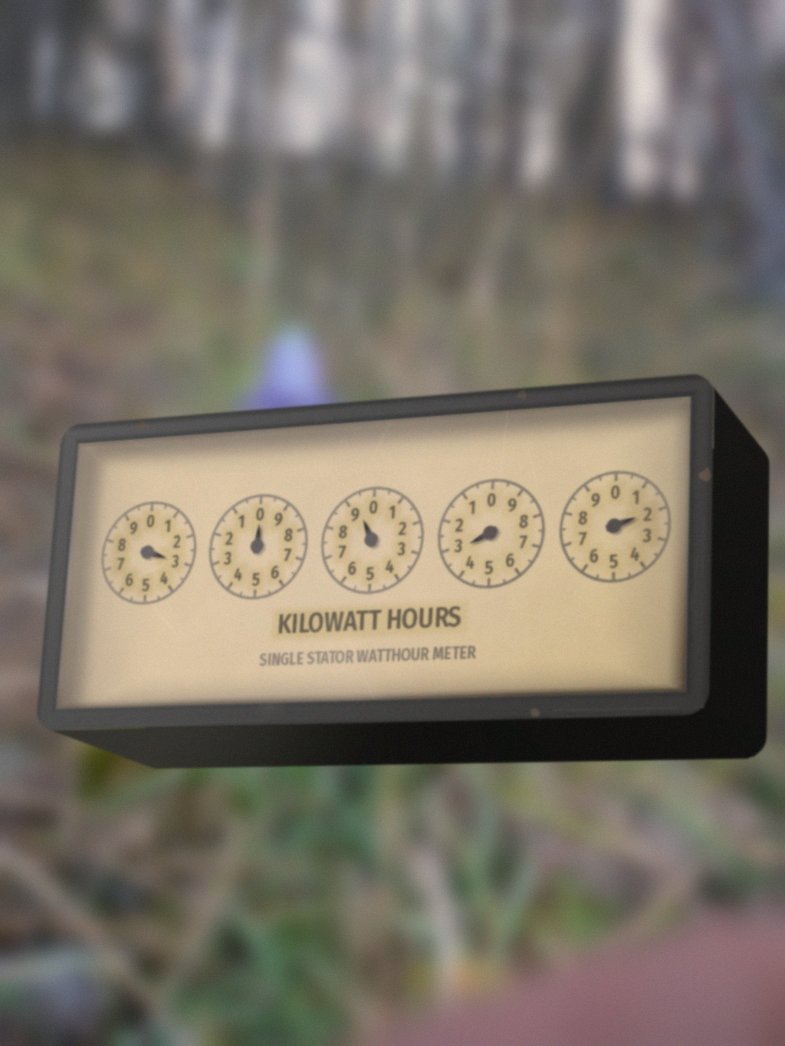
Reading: {"value": 29932, "unit": "kWh"}
